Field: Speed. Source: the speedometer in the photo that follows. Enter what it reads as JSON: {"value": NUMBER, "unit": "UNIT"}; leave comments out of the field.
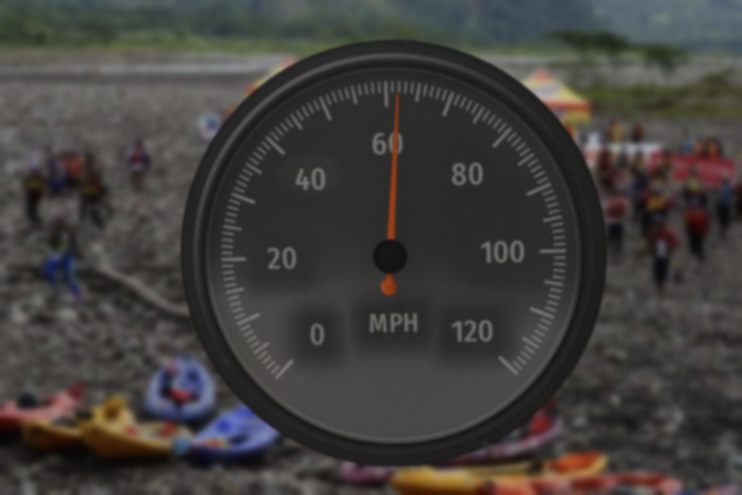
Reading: {"value": 62, "unit": "mph"}
